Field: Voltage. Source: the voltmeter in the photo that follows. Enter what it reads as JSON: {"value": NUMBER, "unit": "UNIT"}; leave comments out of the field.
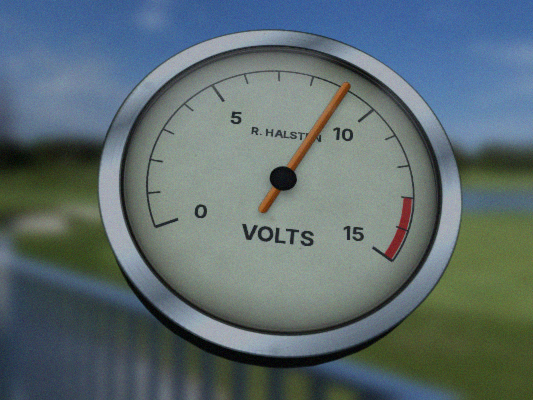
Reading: {"value": 9, "unit": "V"}
